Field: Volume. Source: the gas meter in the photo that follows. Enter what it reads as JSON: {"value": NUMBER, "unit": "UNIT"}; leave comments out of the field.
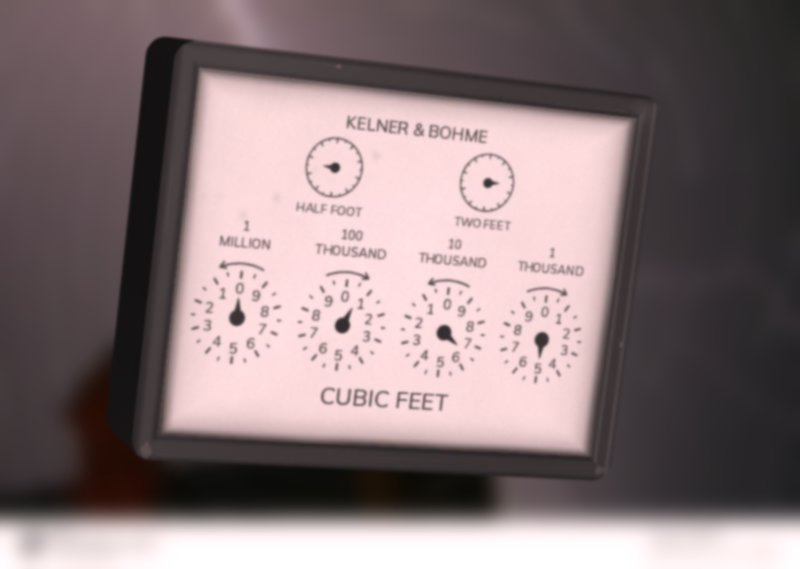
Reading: {"value": 6500, "unit": "ft³"}
